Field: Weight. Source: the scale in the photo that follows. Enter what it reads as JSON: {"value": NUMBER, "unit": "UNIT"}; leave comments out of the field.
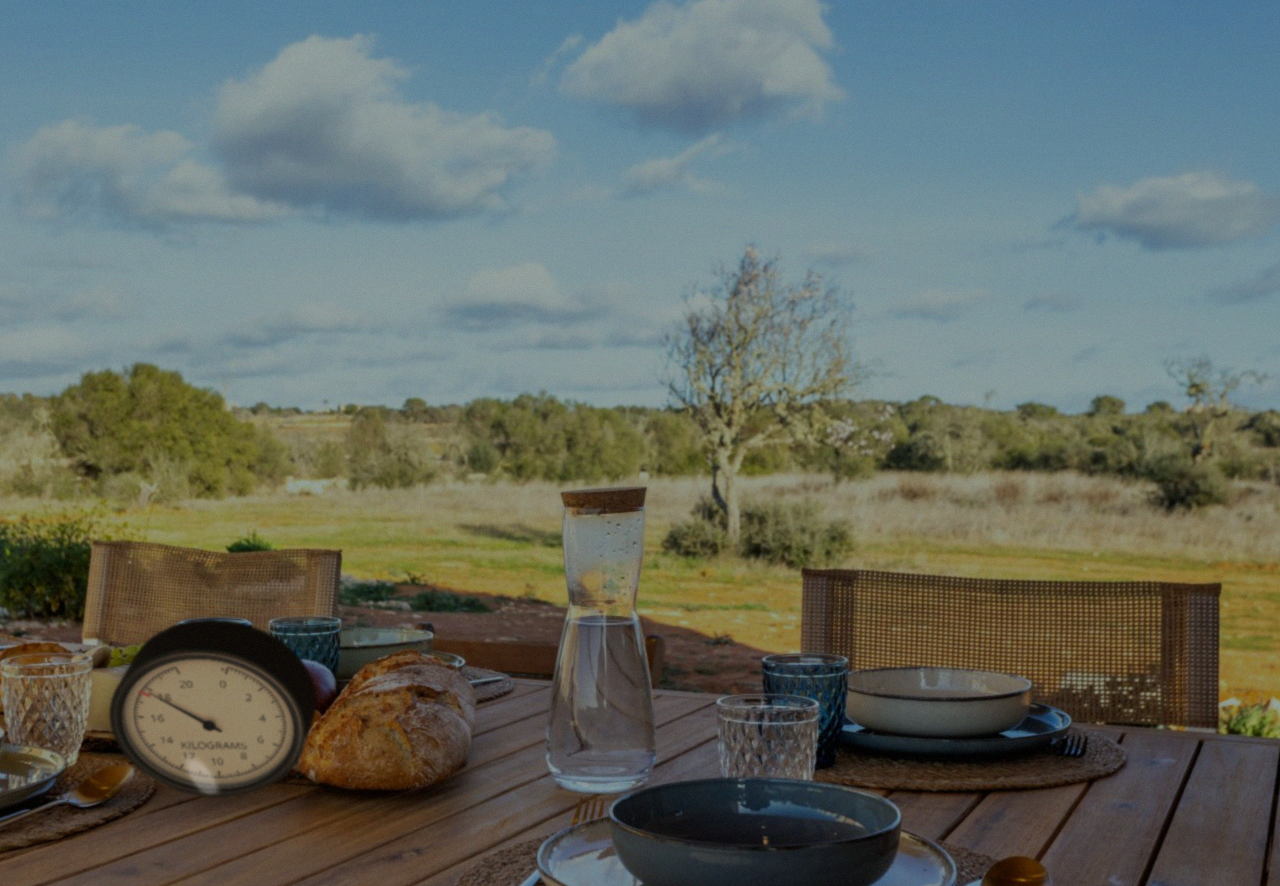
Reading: {"value": 18, "unit": "kg"}
